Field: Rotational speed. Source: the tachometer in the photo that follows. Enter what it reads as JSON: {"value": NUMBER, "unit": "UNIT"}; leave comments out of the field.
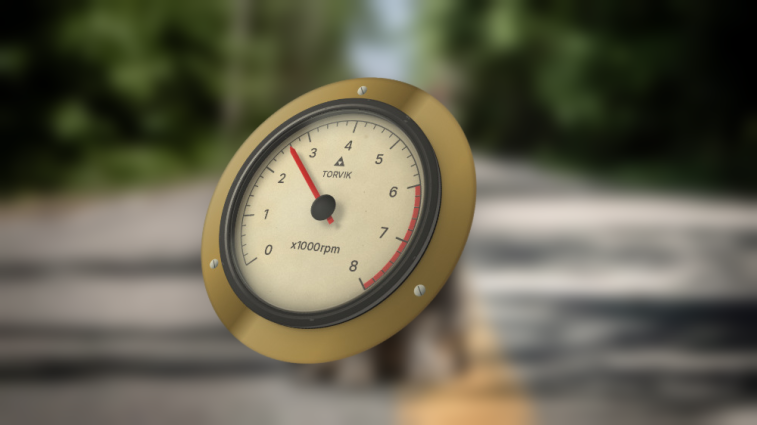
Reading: {"value": 2600, "unit": "rpm"}
